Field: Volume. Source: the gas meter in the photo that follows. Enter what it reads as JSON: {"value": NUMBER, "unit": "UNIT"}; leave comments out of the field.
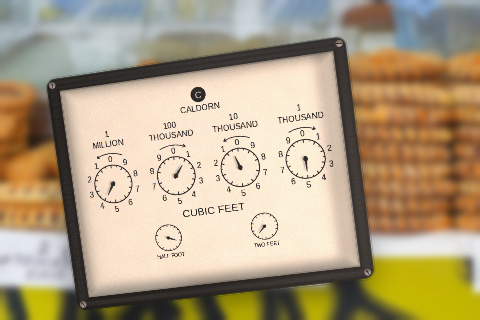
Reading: {"value": 410500, "unit": "ft³"}
